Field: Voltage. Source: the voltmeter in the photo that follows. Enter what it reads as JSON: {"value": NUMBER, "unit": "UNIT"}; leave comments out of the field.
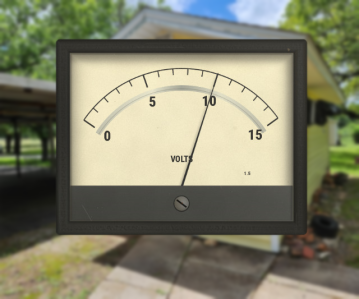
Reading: {"value": 10, "unit": "V"}
